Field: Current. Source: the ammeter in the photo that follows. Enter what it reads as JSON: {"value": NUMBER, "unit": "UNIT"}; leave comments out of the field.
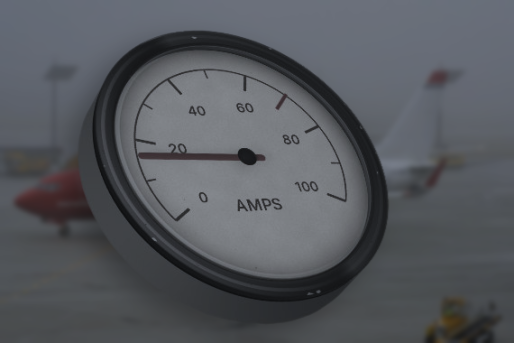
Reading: {"value": 15, "unit": "A"}
